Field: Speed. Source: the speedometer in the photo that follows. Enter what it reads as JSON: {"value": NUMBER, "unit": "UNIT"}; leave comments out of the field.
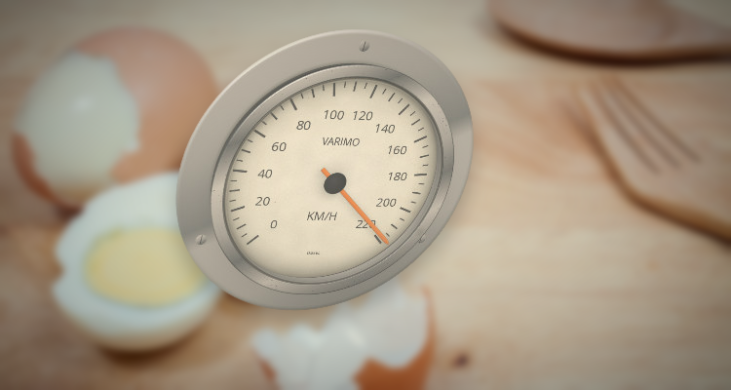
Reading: {"value": 217.5, "unit": "km/h"}
